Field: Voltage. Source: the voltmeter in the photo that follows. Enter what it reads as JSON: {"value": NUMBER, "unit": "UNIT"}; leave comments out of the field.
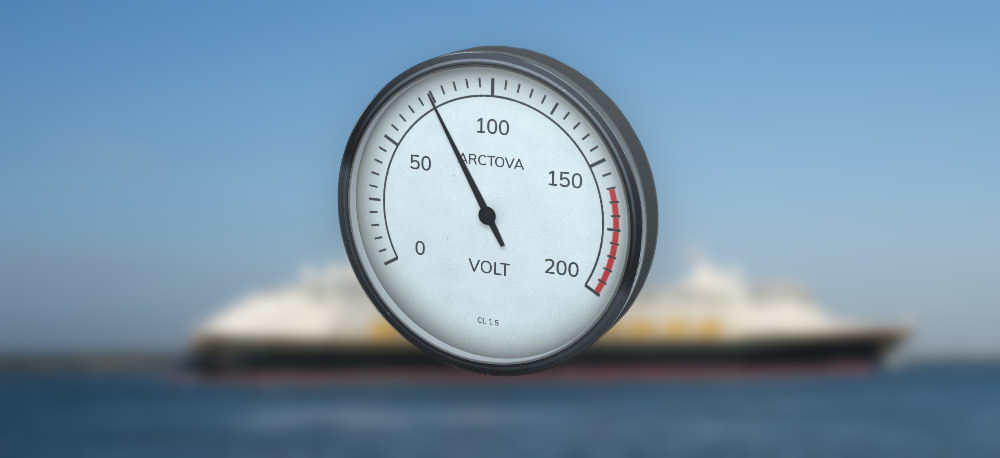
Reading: {"value": 75, "unit": "V"}
